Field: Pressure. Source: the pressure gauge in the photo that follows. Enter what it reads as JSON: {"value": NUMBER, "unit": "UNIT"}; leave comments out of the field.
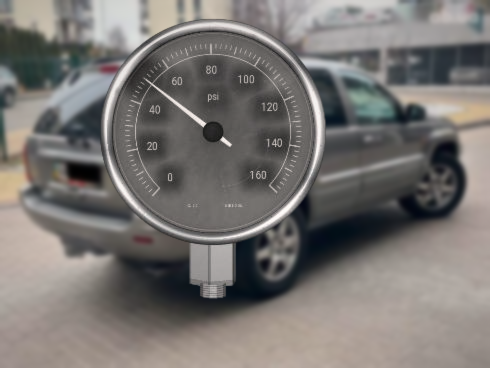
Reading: {"value": 50, "unit": "psi"}
